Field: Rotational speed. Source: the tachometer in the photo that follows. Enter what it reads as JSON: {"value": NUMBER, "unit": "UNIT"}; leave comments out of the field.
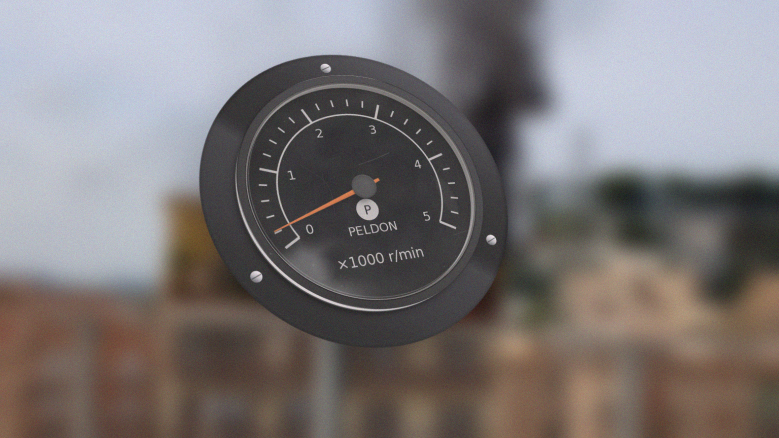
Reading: {"value": 200, "unit": "rpm"}
